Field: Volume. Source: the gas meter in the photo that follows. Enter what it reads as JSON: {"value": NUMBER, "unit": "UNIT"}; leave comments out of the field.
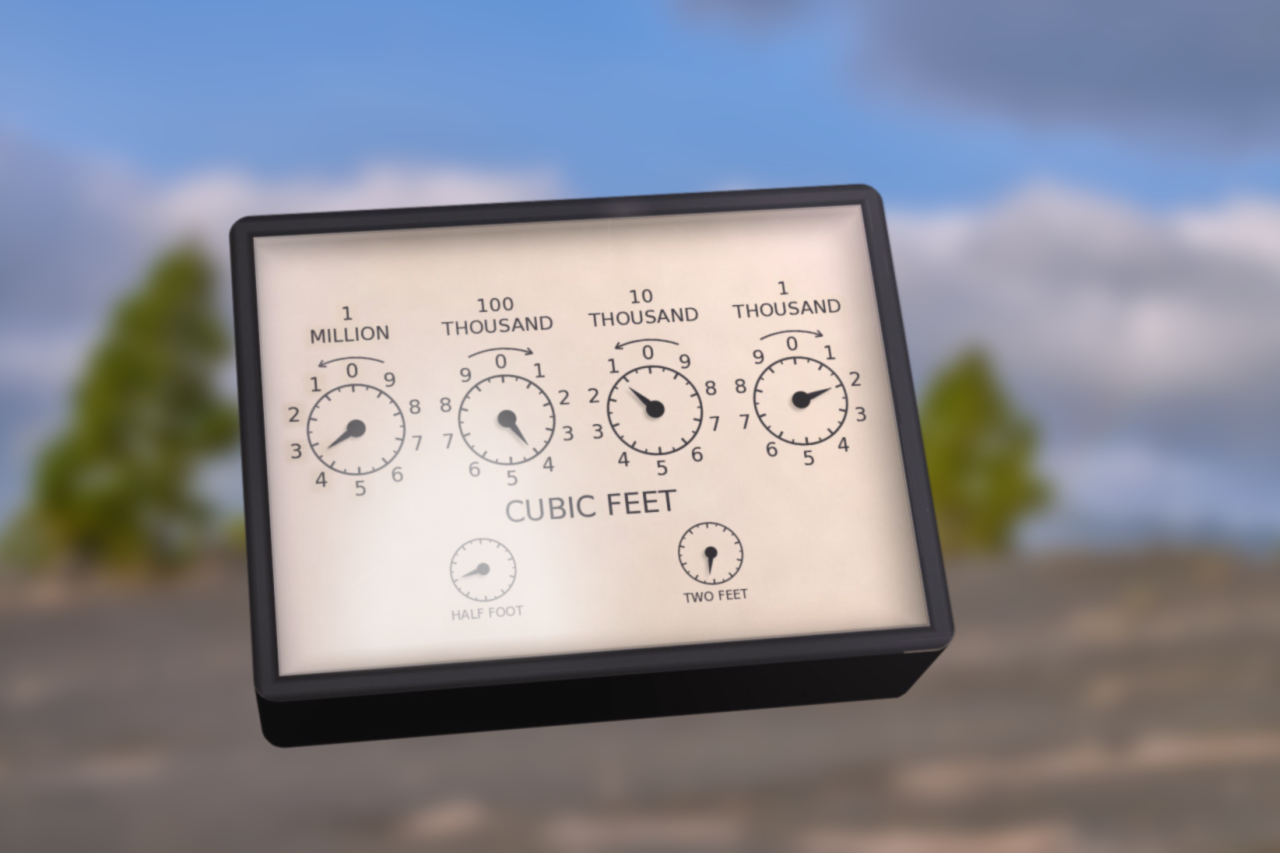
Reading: {"value": 341200, "unit": "ft³"}
